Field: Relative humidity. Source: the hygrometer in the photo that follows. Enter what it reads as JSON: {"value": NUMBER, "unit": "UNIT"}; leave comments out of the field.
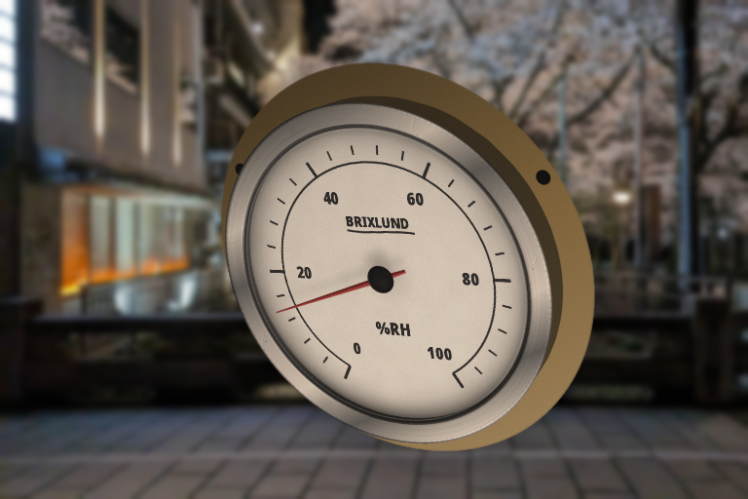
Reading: {"value": 14, "unit": "%"}
